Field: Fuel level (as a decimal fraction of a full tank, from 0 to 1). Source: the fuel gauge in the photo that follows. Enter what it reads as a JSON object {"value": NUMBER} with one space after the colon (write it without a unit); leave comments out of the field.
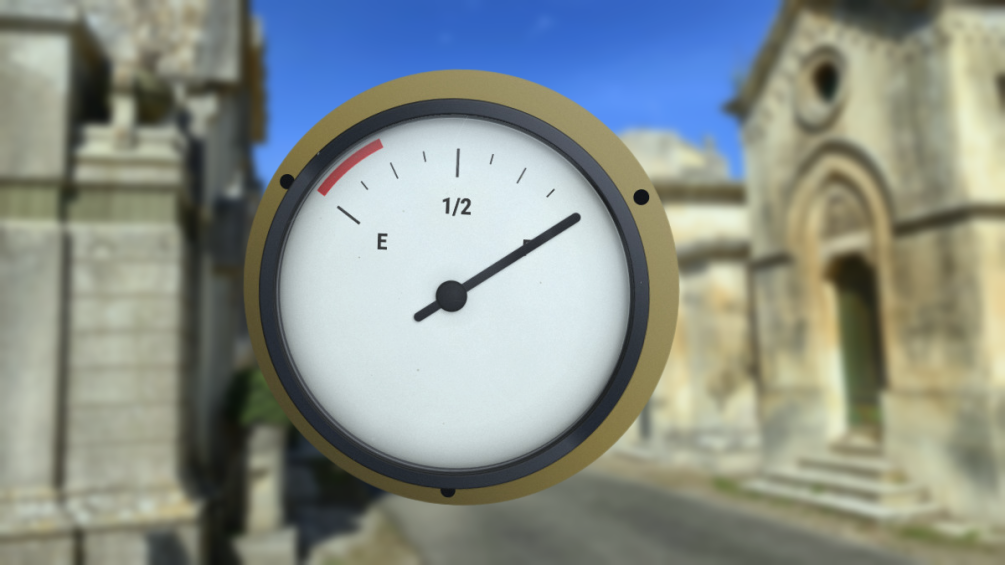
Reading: {"value": 1}
